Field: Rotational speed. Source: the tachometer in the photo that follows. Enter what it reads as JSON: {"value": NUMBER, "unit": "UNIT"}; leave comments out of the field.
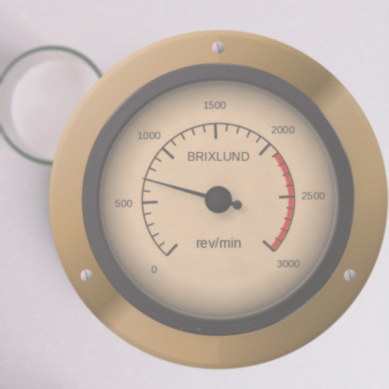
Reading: {"value": 700, "unit": "rpm"}
